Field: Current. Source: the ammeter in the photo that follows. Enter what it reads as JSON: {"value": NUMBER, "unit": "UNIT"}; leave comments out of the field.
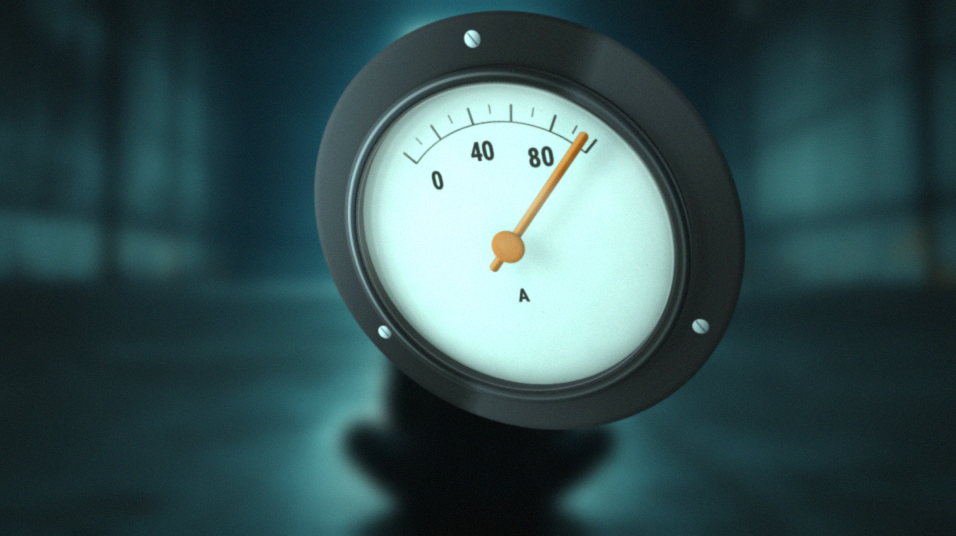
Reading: {"value": 95, "unit": "A"}
